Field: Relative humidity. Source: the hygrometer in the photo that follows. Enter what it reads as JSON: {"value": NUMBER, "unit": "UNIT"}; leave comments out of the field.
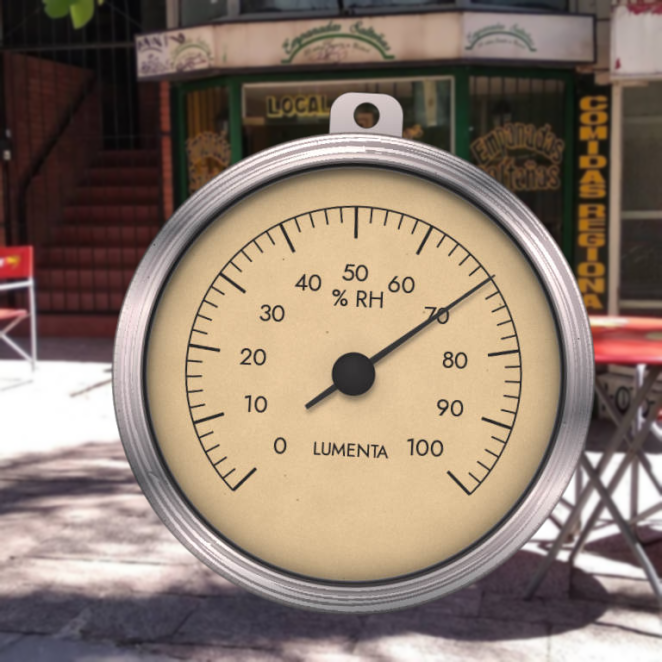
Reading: {"value": 70, "unit": "%"}
